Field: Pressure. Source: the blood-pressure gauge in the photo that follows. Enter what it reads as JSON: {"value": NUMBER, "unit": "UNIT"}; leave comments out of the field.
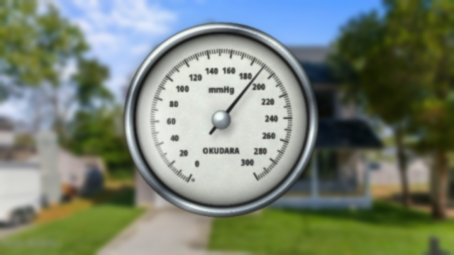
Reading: {"value": 190, "unit": "mmHg"}
